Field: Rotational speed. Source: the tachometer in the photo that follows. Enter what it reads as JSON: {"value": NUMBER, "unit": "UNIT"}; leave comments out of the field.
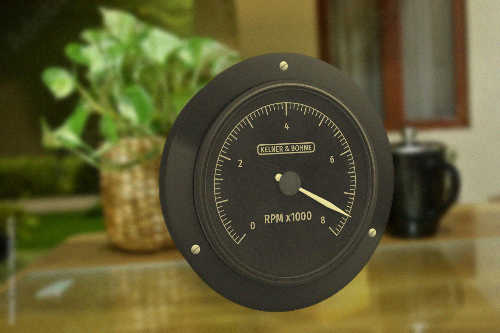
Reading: {"value": 7500, "unit": "rpm"}
